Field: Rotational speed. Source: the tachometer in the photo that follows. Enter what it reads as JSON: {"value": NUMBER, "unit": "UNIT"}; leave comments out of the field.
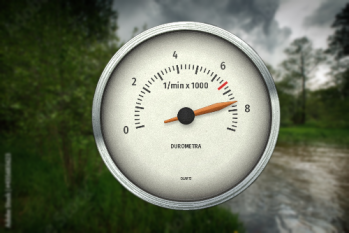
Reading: {"value": 7600, "unit": "rpm"}
